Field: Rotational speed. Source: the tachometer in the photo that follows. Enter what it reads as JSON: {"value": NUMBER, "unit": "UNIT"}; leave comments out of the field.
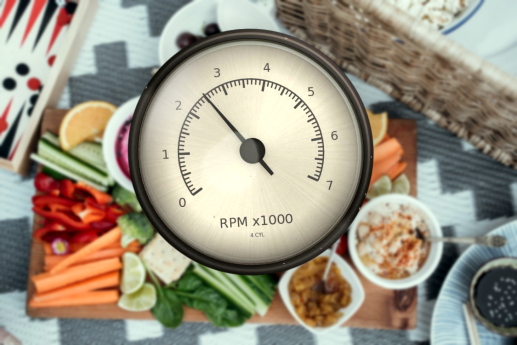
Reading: {"value": 2500, "unit": "rpm"}
